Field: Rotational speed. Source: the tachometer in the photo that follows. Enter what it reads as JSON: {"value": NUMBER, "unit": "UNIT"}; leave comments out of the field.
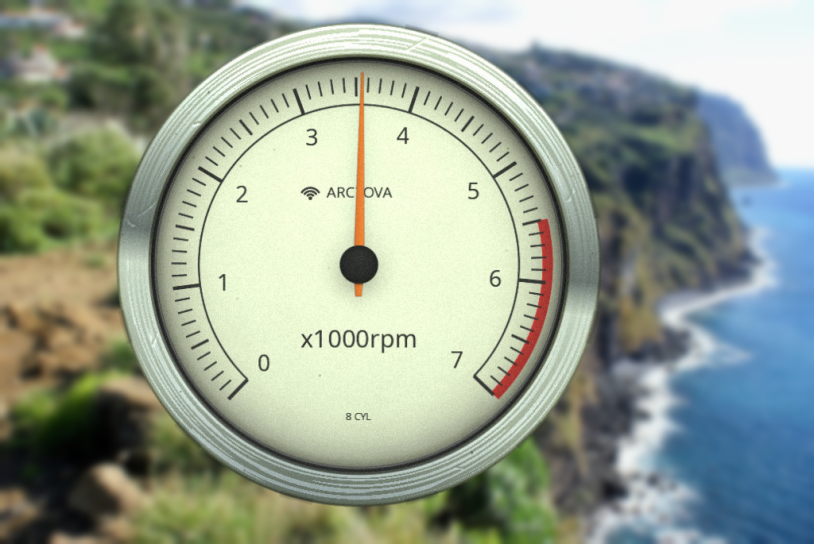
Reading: {"value": 3550, "unit": "rpm"}
